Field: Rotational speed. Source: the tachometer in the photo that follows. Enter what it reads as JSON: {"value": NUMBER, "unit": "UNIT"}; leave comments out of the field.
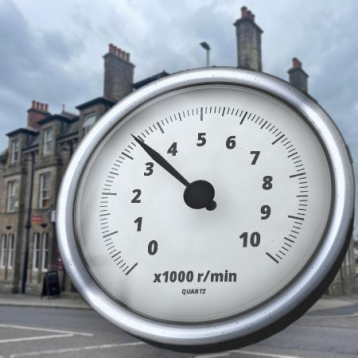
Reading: {"value": 3400, "unit": "rpm"}
